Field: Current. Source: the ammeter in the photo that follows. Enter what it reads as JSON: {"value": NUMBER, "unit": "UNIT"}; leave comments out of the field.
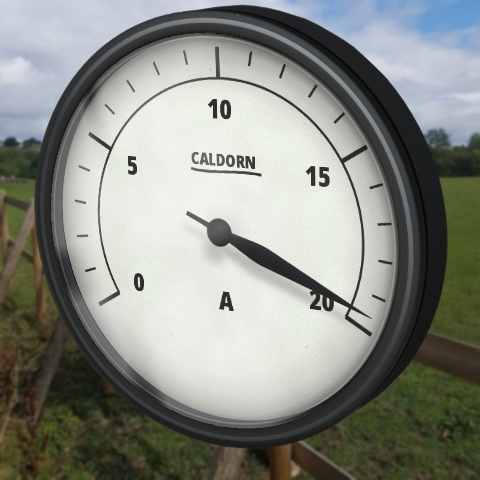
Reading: {"value": 19.5, "unit": "A"}
